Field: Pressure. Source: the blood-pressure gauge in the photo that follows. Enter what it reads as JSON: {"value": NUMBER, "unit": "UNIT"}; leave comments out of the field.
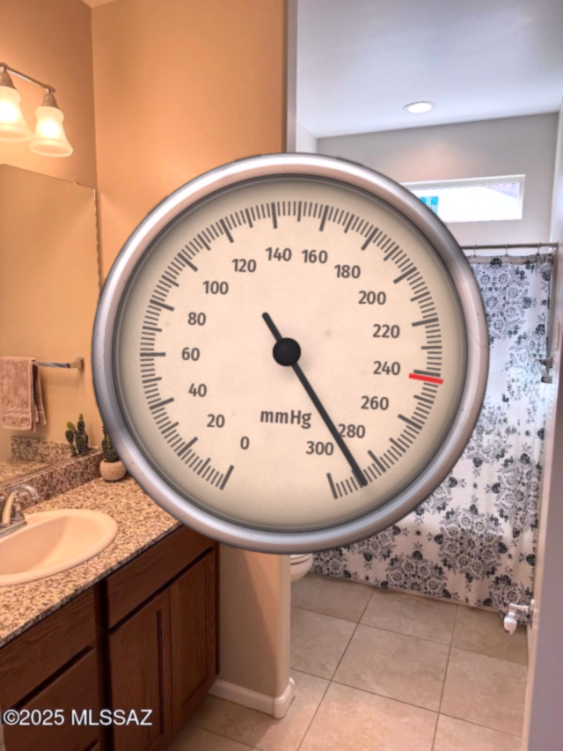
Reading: {"value": 288, "unit": "mmHg"}
